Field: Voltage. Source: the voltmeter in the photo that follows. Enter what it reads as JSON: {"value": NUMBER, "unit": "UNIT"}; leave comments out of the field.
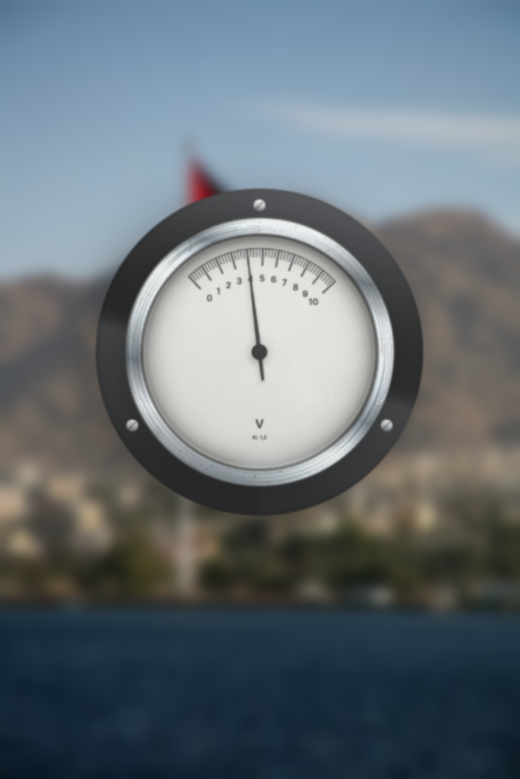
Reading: {"value": 4, "unit": "V"}
